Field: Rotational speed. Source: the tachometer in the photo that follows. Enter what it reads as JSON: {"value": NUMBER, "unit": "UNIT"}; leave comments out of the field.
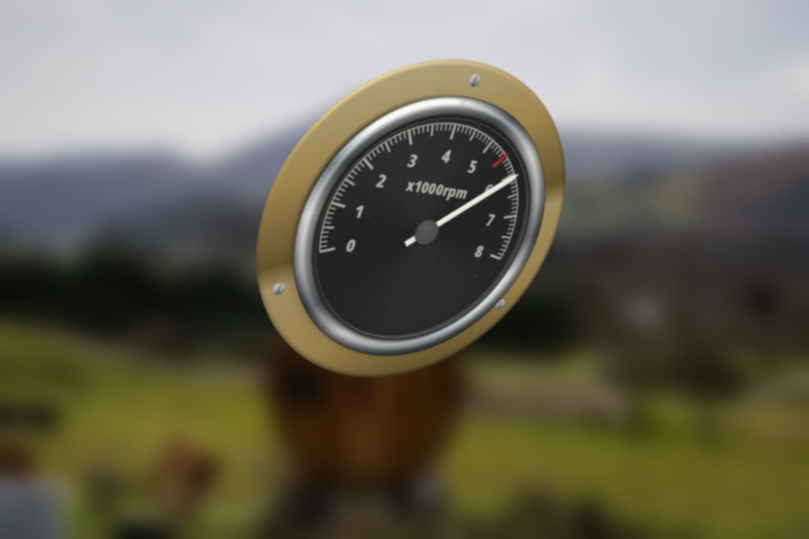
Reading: {"value": 6000, "unit": "rpm"}
